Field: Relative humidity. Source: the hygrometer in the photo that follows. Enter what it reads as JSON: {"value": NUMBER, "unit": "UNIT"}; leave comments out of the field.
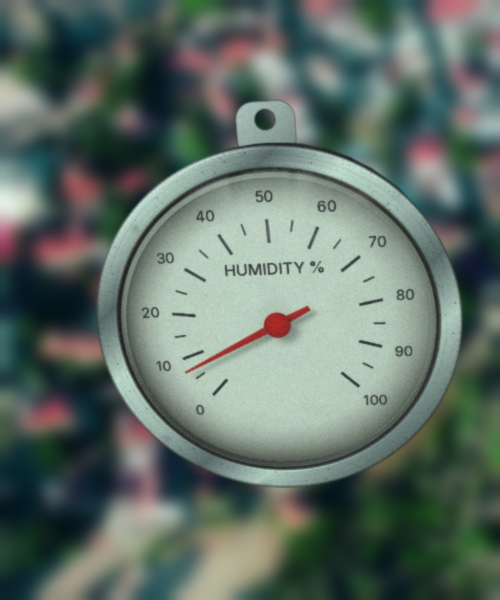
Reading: {"value": 7.5, "unit": "%"}
